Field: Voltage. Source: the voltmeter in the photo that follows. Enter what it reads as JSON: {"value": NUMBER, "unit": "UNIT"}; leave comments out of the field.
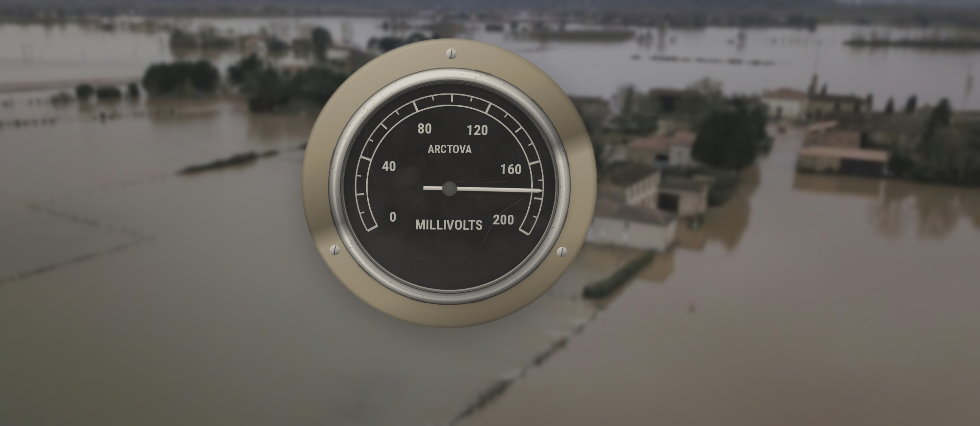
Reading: {"value": 175, "unit": "mV"}
